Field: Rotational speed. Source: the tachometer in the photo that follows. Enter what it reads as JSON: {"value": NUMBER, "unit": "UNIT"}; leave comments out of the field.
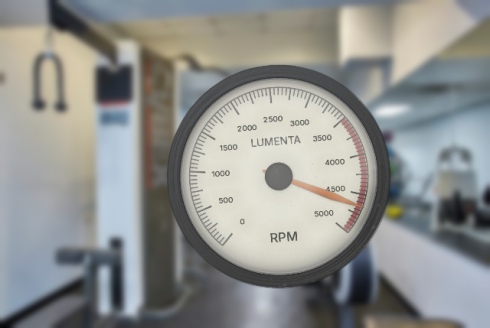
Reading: {"value": 4650, "unit": "rpm"}
